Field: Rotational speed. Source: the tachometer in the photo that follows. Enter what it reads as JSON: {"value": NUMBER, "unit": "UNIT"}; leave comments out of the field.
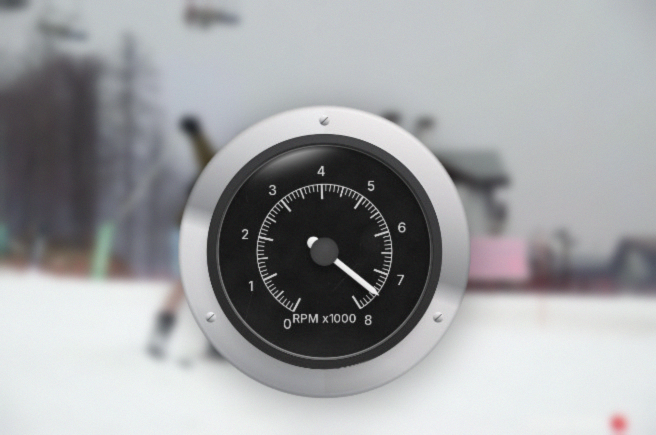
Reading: {"value": 7500, "unit": "rpm"}
